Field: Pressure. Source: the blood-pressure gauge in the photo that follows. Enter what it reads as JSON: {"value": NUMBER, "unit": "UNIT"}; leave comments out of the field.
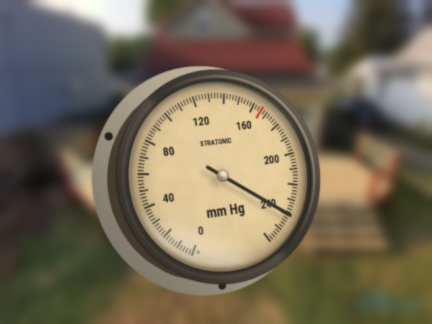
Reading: {"value": 240, "unit": "mmHg"}
